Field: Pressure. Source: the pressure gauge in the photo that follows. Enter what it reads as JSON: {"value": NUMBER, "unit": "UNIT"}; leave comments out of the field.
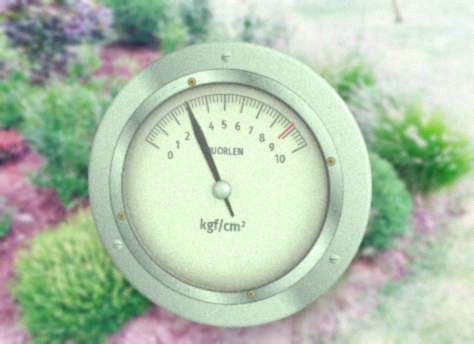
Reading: {"value": 3, "unit": "kg/cm²"}
